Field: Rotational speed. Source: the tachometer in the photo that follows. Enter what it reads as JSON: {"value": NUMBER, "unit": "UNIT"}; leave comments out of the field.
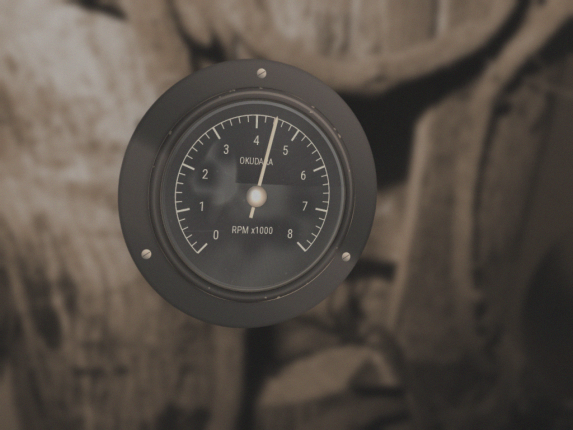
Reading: {"value": 4400, "unit": "rpm"}
